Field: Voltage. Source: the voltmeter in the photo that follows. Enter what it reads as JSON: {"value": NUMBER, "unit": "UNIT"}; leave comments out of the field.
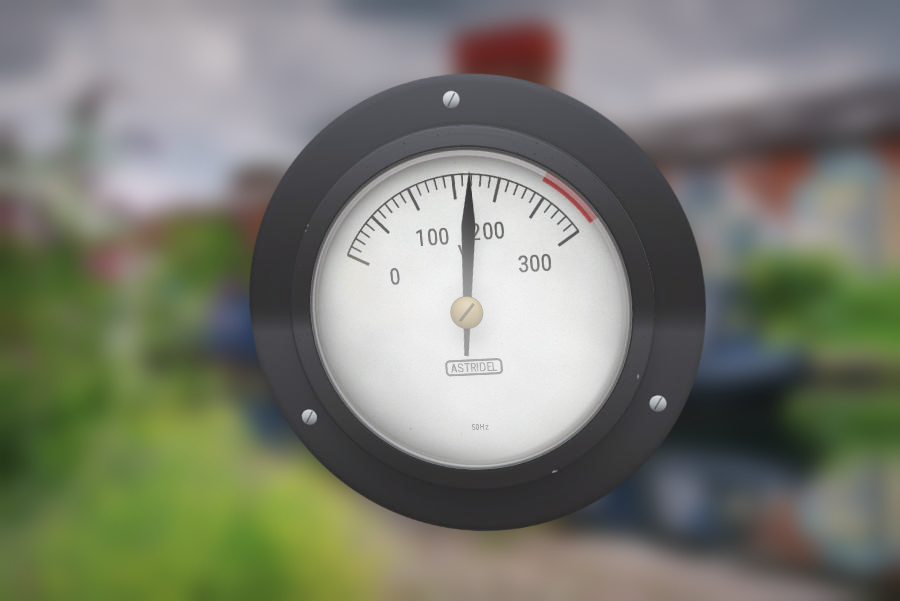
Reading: {"value": 170, "unit": "V"}
